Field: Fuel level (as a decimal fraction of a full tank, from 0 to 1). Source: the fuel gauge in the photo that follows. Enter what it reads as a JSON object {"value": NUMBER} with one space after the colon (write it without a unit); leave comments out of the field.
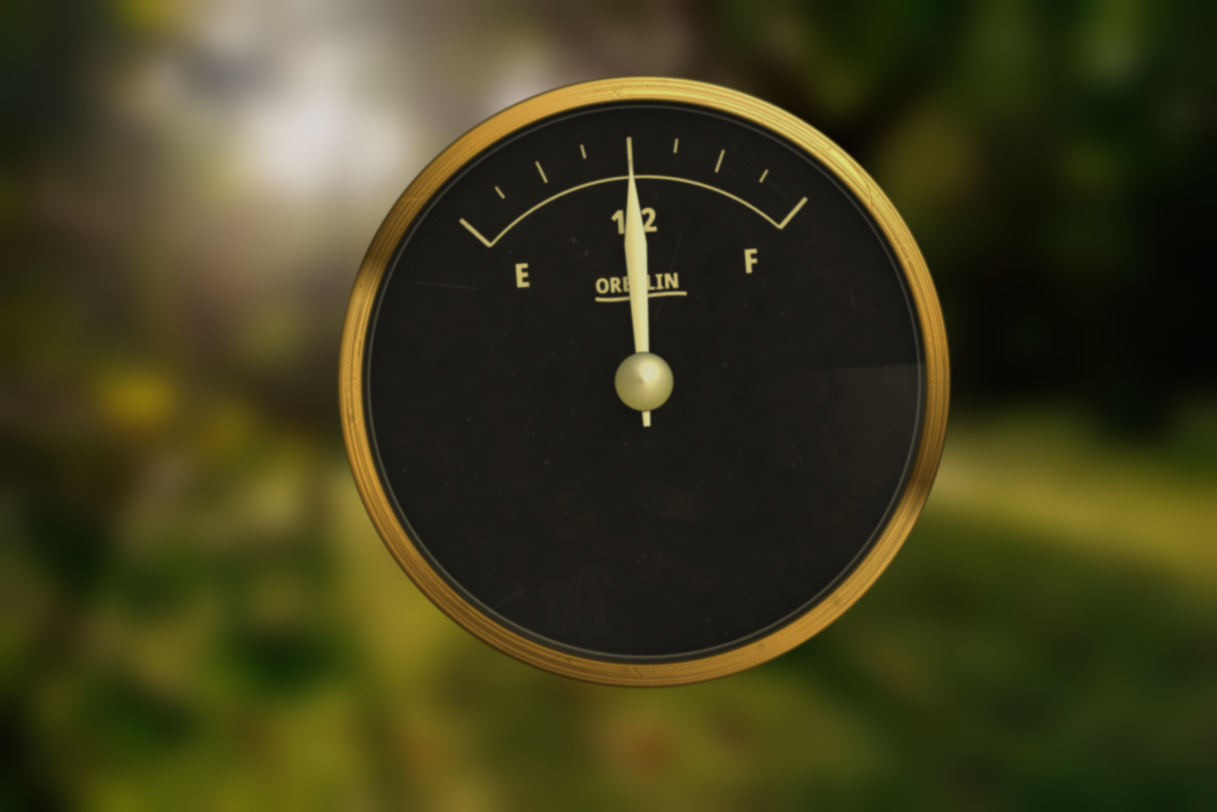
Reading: {"value": 0.5}
